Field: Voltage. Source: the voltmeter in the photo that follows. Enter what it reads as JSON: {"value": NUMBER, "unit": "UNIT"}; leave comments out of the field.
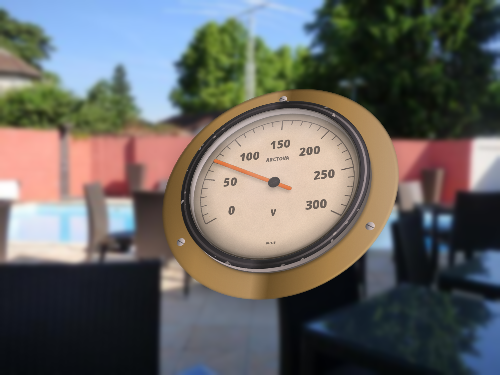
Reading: {"value": 70, "unit": "V"}
